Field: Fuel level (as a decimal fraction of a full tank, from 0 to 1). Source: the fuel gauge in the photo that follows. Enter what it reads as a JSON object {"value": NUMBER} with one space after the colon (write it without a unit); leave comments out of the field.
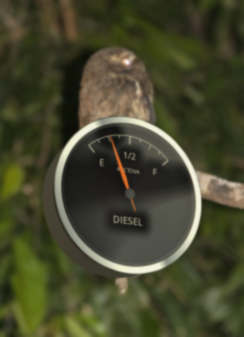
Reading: {"value": 0.25}
